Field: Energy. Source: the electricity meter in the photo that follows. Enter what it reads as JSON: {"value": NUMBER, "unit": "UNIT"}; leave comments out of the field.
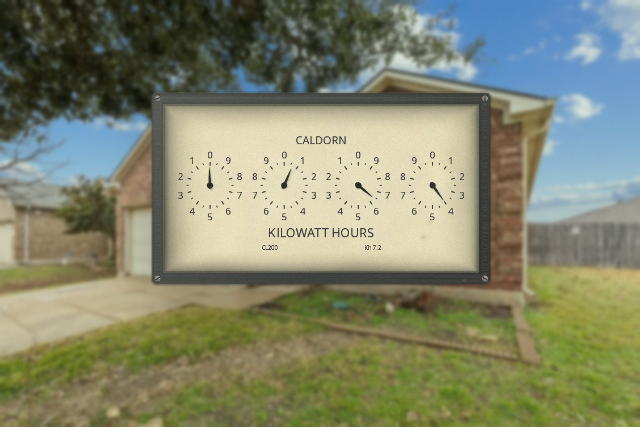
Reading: {"value": 64, "unit": "kWh"}
